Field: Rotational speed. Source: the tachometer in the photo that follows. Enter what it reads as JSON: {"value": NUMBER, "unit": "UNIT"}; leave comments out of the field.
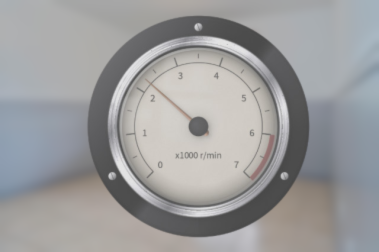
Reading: {"value": 2250, "unit": "rpm"}
